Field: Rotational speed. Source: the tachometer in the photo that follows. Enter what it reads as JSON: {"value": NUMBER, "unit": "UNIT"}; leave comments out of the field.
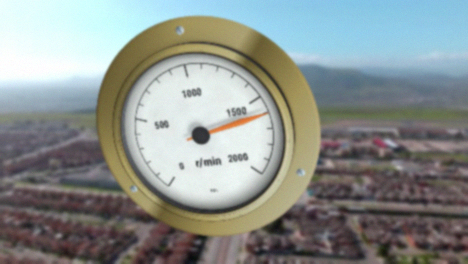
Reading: {"value": 1600, "unit": "rpm"}
